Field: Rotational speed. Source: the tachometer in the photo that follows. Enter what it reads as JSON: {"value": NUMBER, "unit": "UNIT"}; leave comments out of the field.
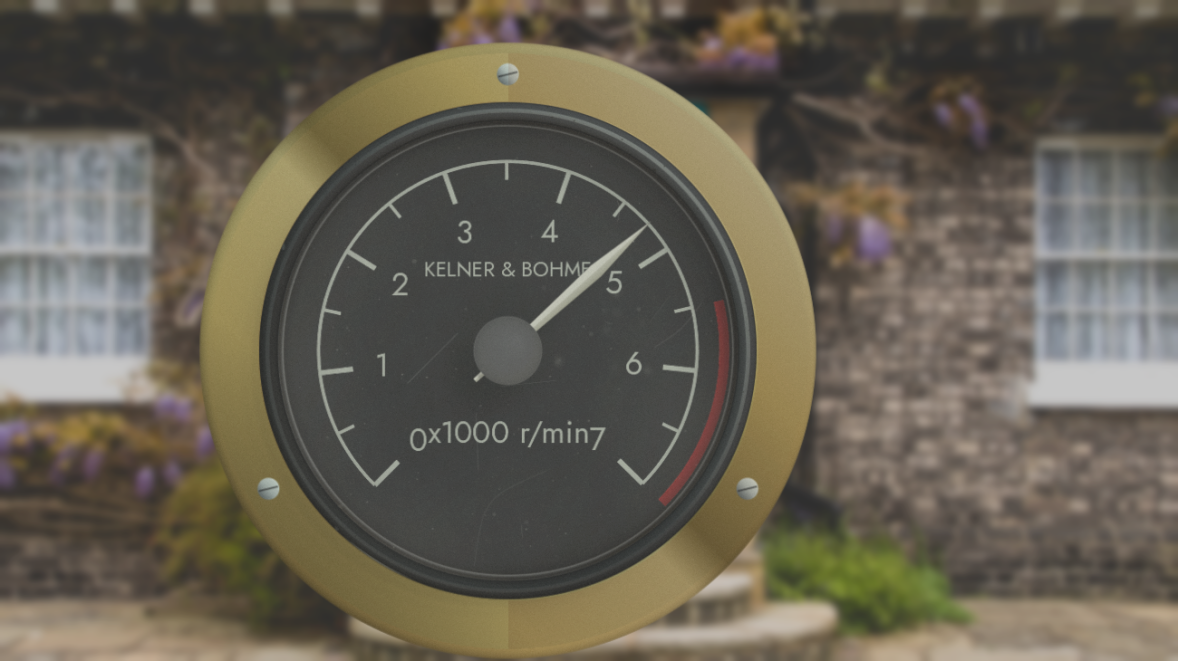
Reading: {"value": 4750, "unit": "rpm"}
